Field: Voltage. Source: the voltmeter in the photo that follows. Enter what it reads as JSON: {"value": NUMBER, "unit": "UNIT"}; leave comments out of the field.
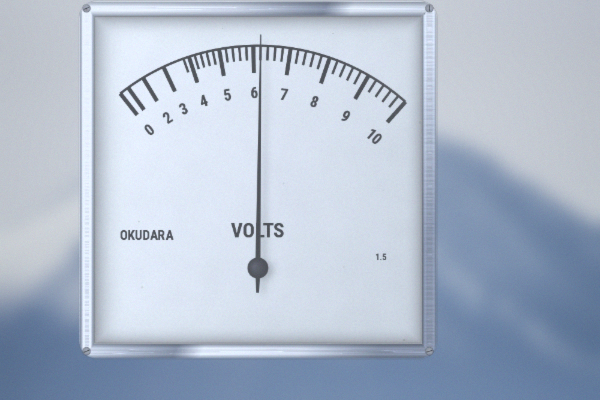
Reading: {"value": 6.2, "unit": "V"}
